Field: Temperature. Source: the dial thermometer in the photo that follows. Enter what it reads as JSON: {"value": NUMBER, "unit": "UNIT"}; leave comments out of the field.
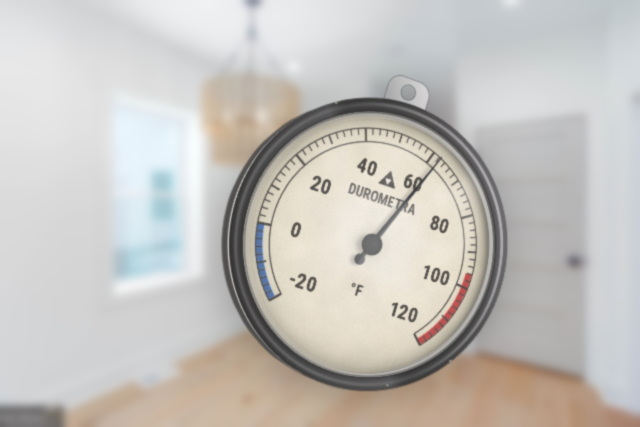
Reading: {"value": 62, "unit": "°F"}
